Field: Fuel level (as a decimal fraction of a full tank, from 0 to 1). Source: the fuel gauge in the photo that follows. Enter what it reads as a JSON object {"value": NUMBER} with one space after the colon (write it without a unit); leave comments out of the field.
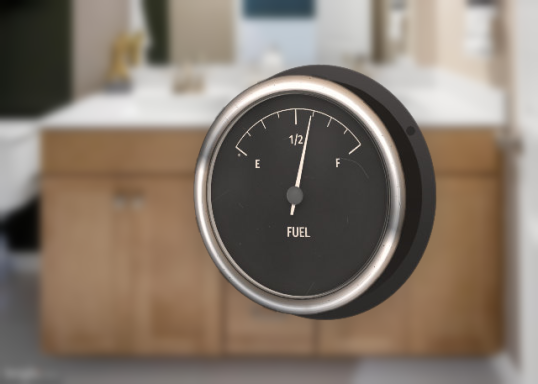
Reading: {"value": 0.625}
